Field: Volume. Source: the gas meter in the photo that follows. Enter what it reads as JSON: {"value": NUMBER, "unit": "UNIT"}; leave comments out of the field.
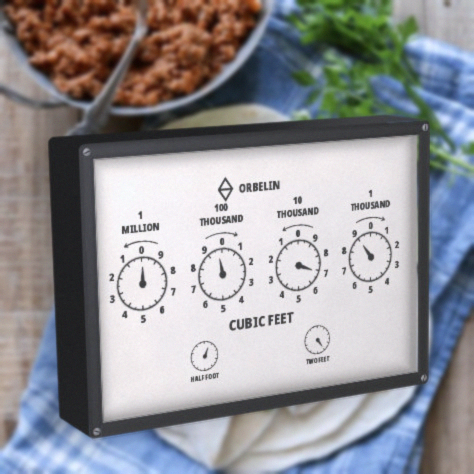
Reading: {"value": 996900, "unit": "ft³"}
